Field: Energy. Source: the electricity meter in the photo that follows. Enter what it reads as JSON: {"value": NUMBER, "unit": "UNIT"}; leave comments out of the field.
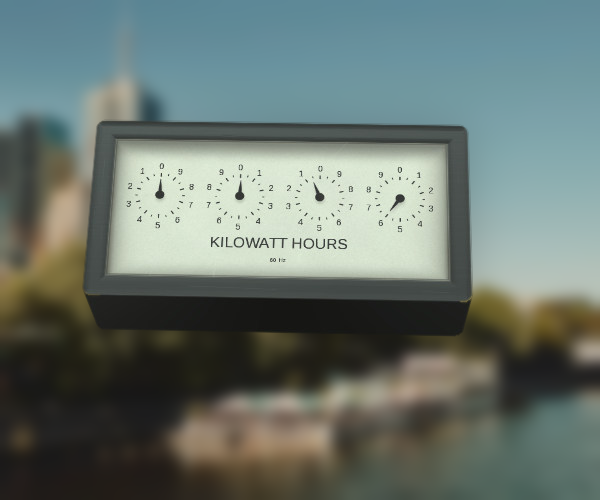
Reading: {"value": 6, "unit": "kWh"}
